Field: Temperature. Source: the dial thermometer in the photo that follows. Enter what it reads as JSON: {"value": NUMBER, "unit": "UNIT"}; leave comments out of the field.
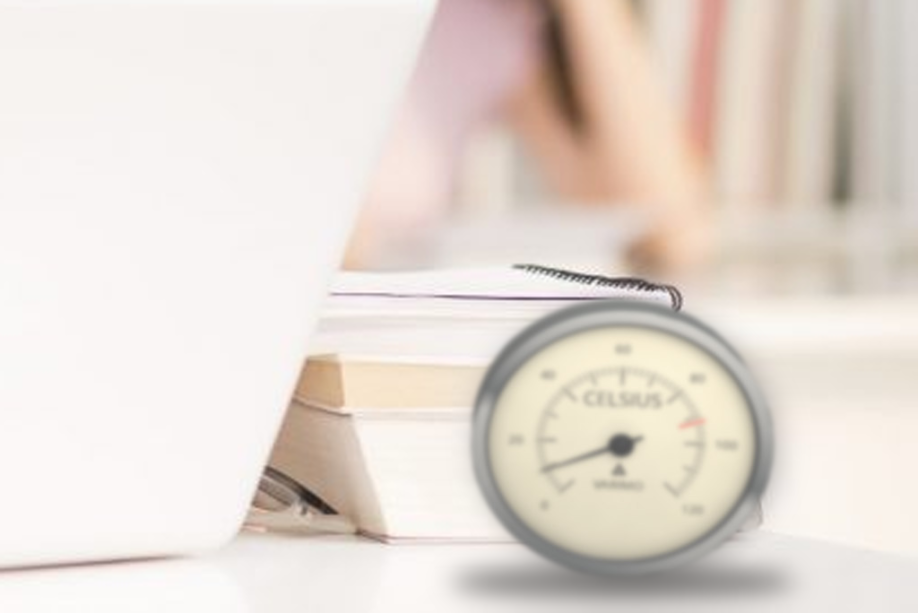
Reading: {"value": 10, "unit": "°C"}
